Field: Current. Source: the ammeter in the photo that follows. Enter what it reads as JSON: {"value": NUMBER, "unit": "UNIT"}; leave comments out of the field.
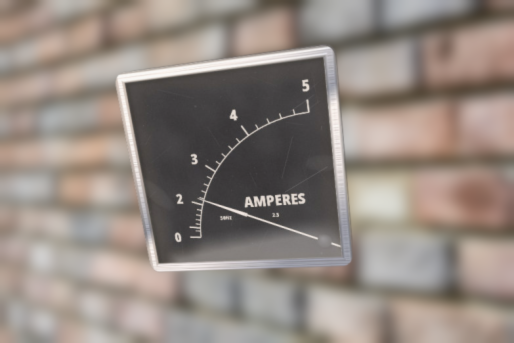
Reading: {"value": 2.2, "unit": "A"}
